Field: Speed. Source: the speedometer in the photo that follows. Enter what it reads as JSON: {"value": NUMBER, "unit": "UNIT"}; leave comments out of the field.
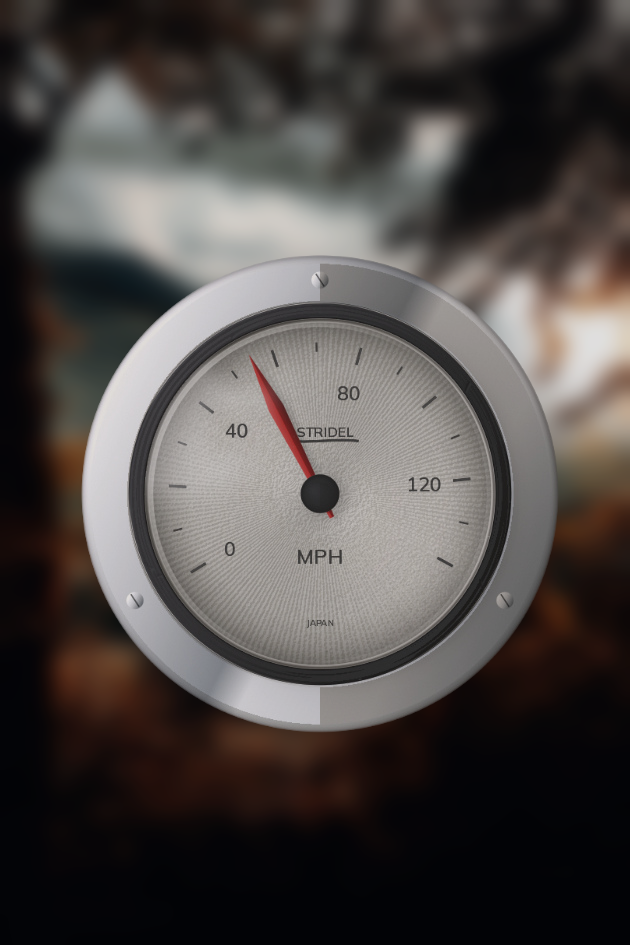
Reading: {"value": 55, "unit": "mph"}
